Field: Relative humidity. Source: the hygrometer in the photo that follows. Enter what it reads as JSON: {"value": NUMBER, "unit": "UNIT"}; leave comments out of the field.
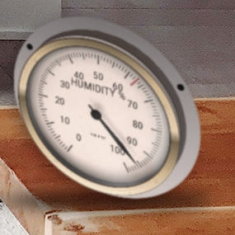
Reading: {"value": 95, "unit": "%"}
